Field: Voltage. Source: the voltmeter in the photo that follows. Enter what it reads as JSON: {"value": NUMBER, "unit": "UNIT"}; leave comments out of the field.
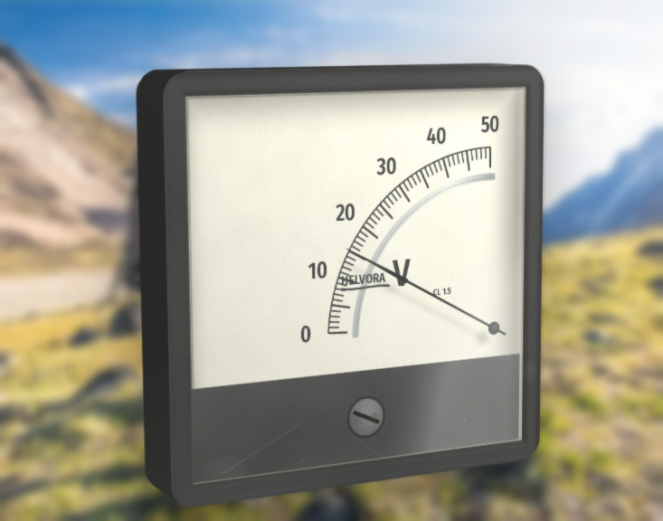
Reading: {"value": 15, "unit": "V"}
